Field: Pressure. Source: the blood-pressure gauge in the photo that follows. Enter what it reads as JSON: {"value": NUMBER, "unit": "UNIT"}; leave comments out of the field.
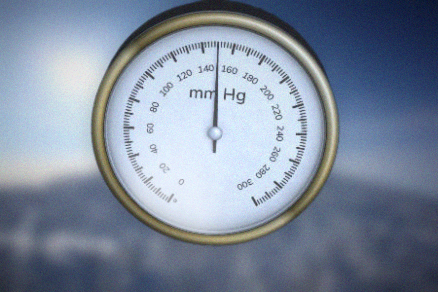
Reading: {"value": 150, "unit": "mmHg"}
